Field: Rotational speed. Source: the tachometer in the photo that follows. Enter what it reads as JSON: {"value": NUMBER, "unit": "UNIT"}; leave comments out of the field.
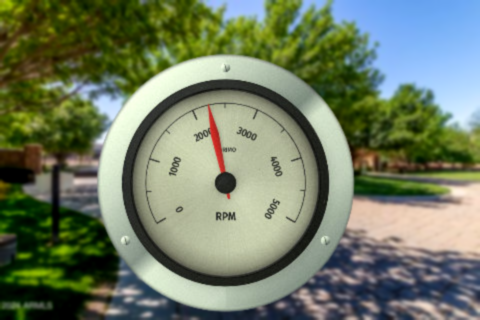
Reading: {"value": 2250, "unit": "rpm"}
